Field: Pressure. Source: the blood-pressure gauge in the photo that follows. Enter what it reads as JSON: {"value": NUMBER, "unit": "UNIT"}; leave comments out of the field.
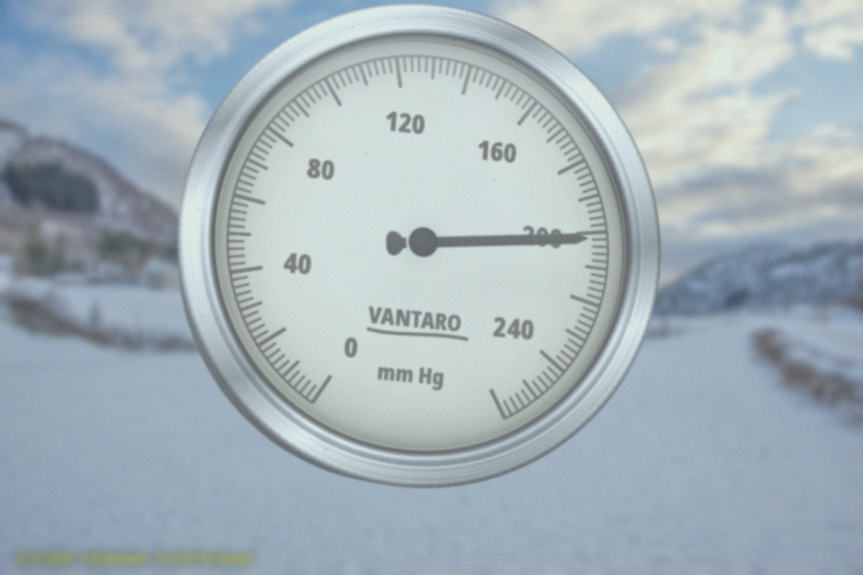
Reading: {"value": 202, "unit": "mmHg"}
